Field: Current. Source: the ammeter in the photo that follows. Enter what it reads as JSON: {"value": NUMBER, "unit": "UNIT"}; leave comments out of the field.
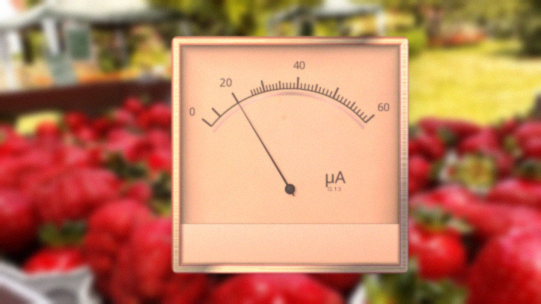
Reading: {"value": 20, "unit": "µA"}
